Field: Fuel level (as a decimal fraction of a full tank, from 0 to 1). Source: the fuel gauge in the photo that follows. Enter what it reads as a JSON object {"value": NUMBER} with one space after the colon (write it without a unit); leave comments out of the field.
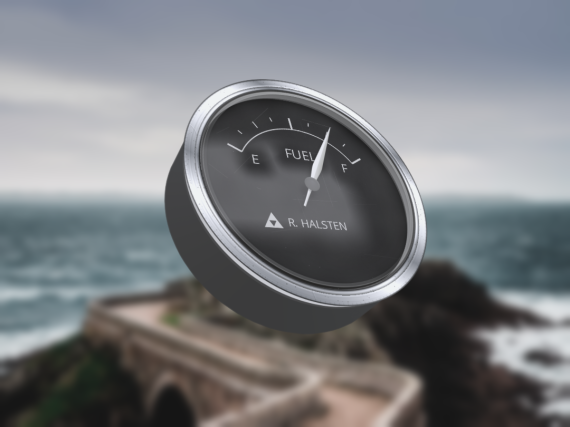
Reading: {"value": 0.75}
